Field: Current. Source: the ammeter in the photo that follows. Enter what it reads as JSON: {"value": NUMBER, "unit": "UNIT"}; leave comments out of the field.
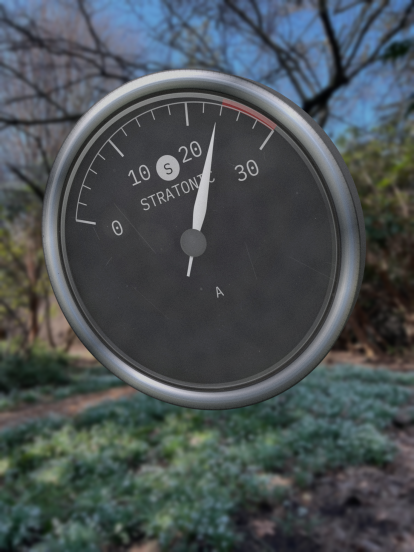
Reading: {"value": 24, "unit": "A"}
